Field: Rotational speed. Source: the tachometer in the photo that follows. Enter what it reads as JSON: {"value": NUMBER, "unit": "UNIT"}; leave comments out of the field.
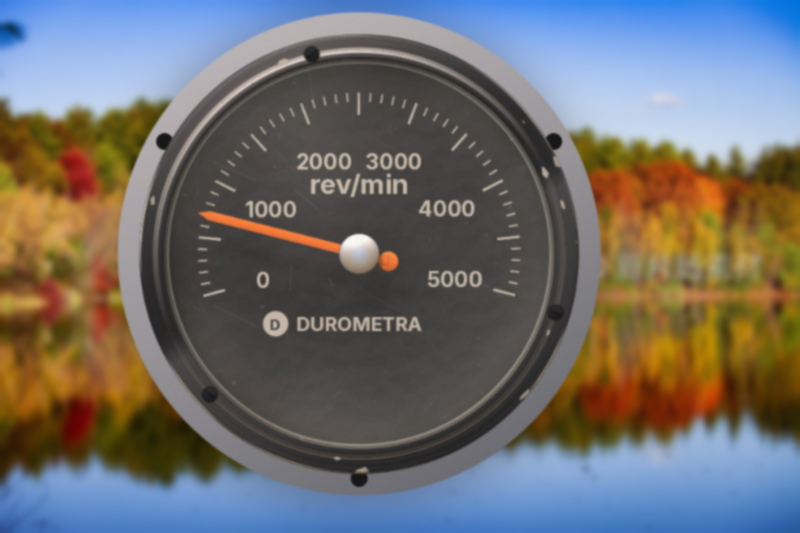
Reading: {"value": 700, "unit": "rpm"}
